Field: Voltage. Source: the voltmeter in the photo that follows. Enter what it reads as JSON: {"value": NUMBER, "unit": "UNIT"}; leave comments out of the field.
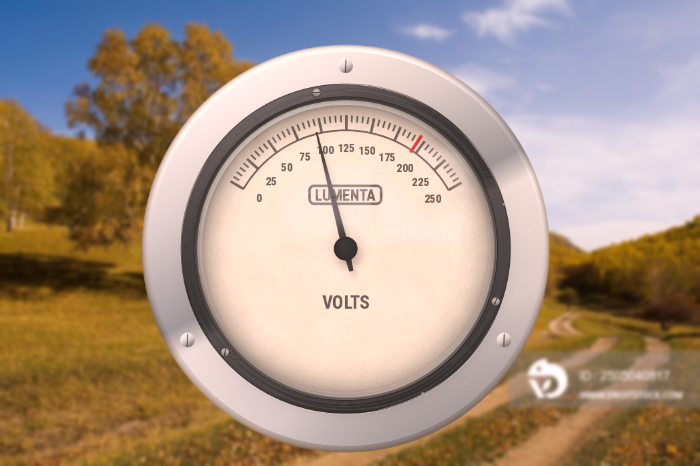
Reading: {"value": 95, "unit": "V"}
